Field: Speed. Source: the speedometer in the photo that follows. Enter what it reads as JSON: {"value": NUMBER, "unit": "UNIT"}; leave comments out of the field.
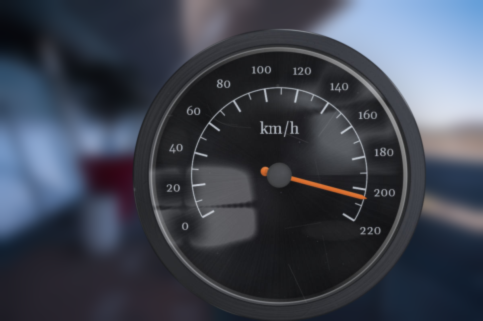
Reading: {"value": 205, "unit": "km/h"}
